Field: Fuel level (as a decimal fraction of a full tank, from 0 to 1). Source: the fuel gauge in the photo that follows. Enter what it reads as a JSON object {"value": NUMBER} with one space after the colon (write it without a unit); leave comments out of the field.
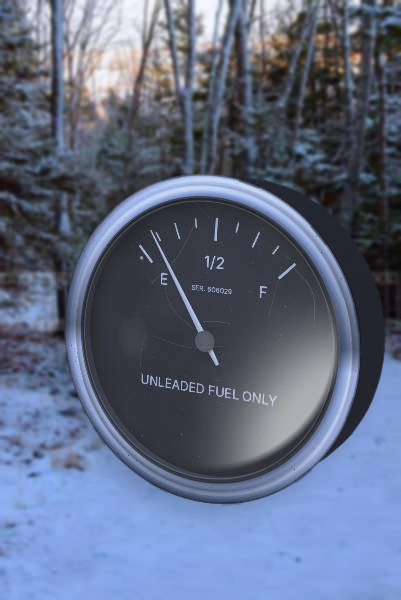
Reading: {"value": 0.125}
